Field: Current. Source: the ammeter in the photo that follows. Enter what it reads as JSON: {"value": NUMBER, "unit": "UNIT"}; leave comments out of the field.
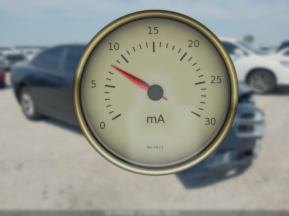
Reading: {"value": 8, "unit": "mA"}
